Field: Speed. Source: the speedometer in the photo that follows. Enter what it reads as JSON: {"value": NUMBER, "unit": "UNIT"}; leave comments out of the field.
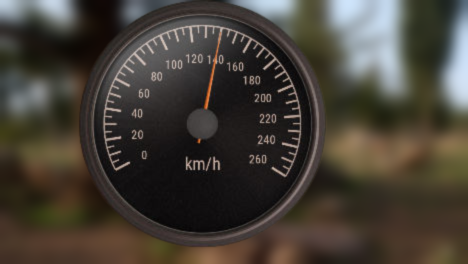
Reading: {"value": 140, "unit": "km/h"}
